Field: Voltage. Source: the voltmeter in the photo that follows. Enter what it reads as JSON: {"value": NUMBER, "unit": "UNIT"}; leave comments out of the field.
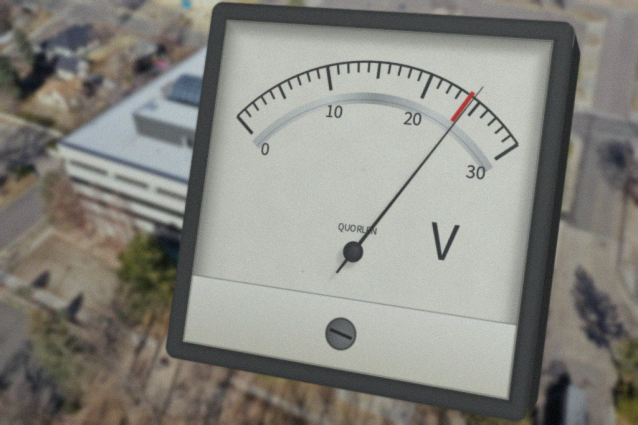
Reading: {"value": 24.5, "unit": "V"}
